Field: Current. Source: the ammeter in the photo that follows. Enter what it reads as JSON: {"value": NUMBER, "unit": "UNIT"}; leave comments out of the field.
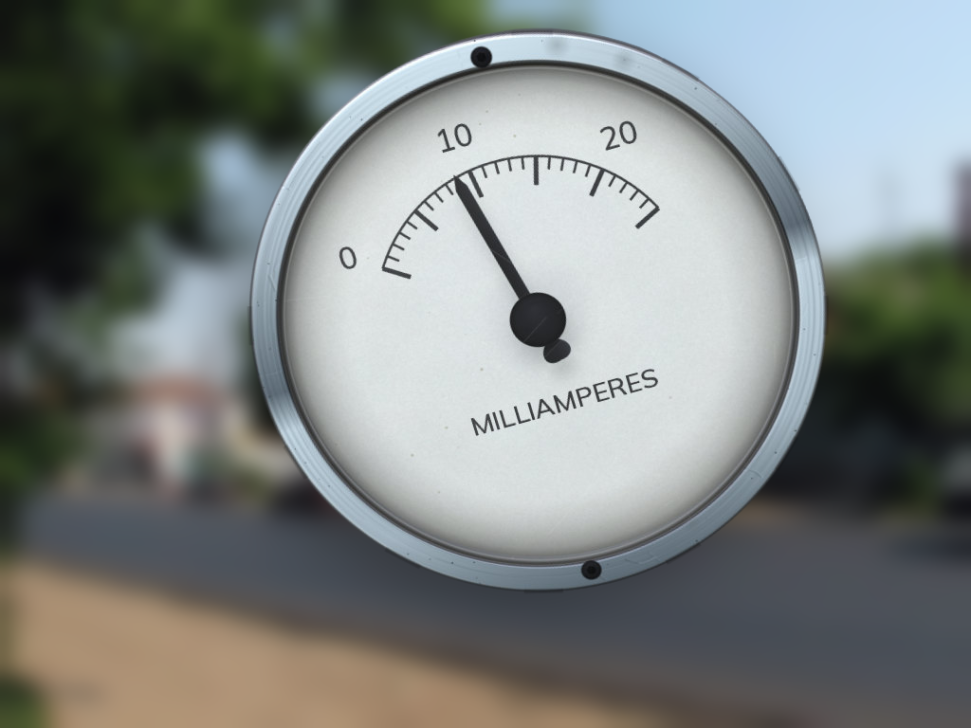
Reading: {"value": 9, "unit": "mA"}
